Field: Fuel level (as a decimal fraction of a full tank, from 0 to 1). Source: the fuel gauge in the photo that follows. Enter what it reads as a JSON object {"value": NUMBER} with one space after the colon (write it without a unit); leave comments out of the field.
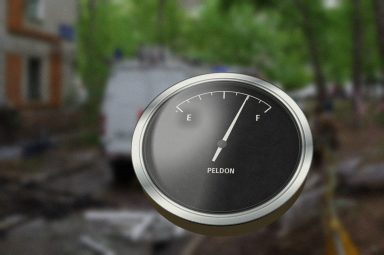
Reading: {"value": 0.75}
